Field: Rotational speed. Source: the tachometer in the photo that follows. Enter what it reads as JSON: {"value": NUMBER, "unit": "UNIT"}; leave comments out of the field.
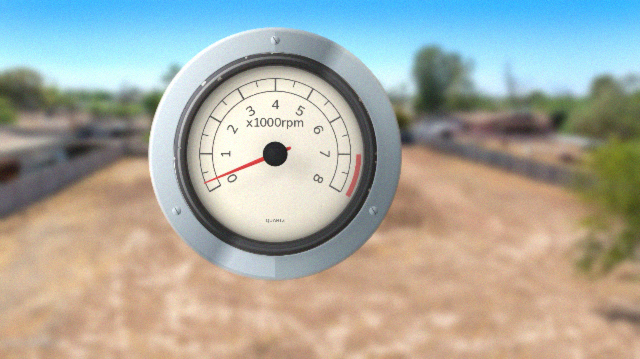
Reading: {"value": 250, "unit": "rpm"}
